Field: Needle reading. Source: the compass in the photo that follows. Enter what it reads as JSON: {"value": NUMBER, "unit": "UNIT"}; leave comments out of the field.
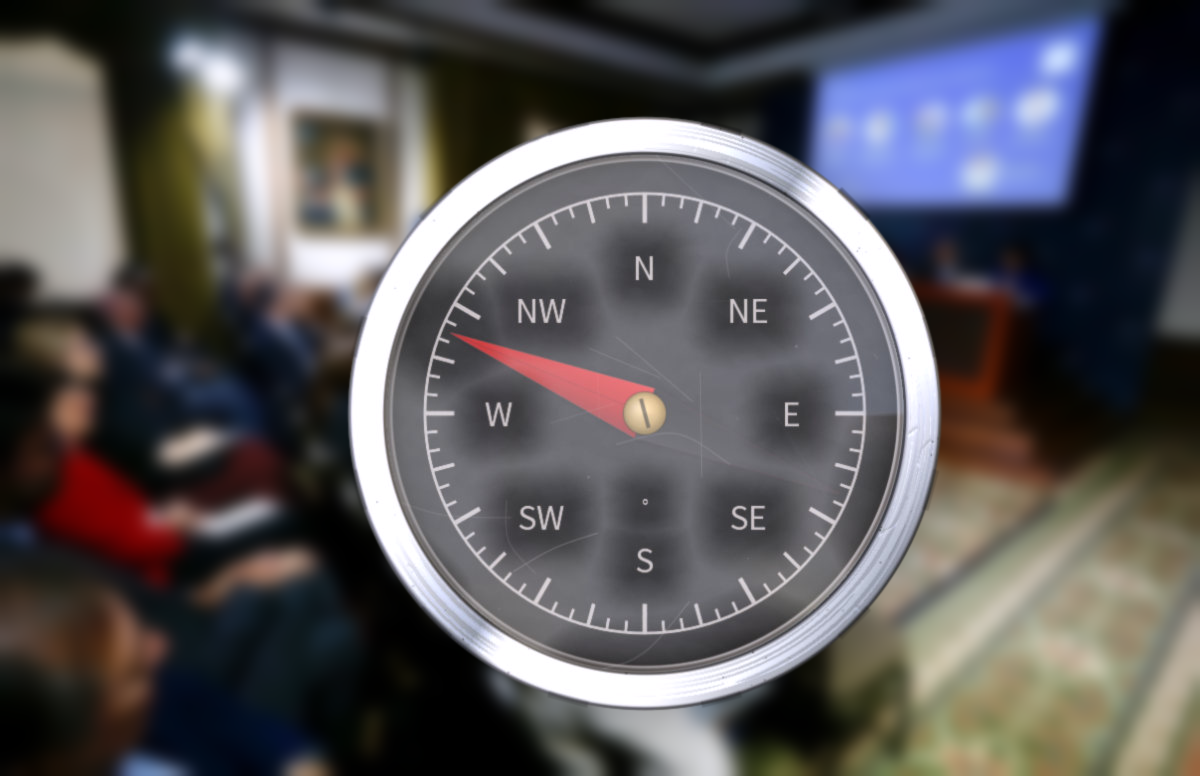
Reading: {"value": 292.5, "unit": "°"}
